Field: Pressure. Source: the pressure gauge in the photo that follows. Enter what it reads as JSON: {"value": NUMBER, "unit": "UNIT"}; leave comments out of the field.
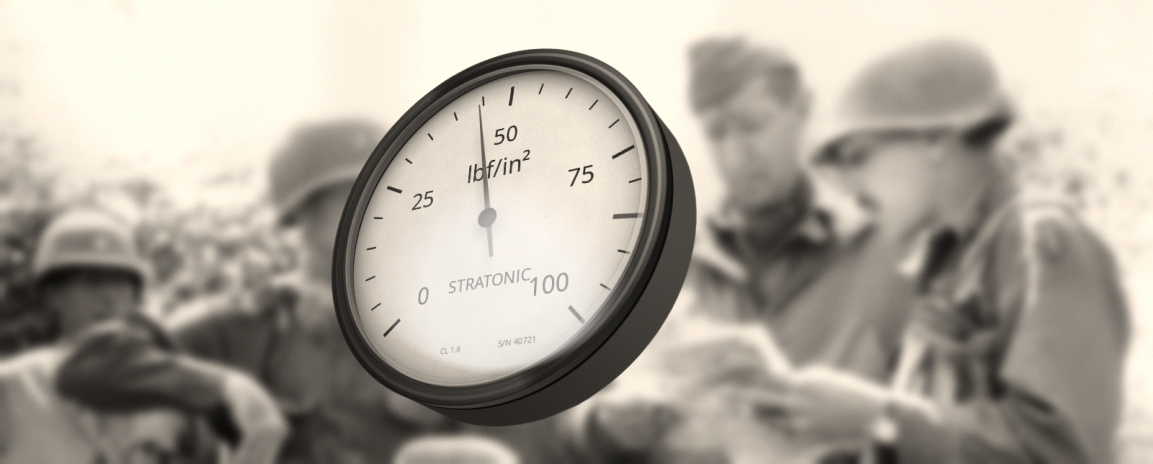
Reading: {"value": 45, "unit": "psi"}
